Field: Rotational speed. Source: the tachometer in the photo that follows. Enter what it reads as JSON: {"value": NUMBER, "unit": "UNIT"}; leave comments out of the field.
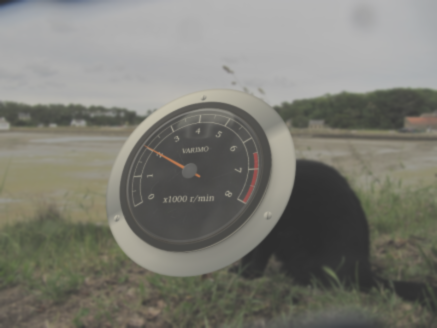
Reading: {"value": 2000, "unit": "rpm"}
